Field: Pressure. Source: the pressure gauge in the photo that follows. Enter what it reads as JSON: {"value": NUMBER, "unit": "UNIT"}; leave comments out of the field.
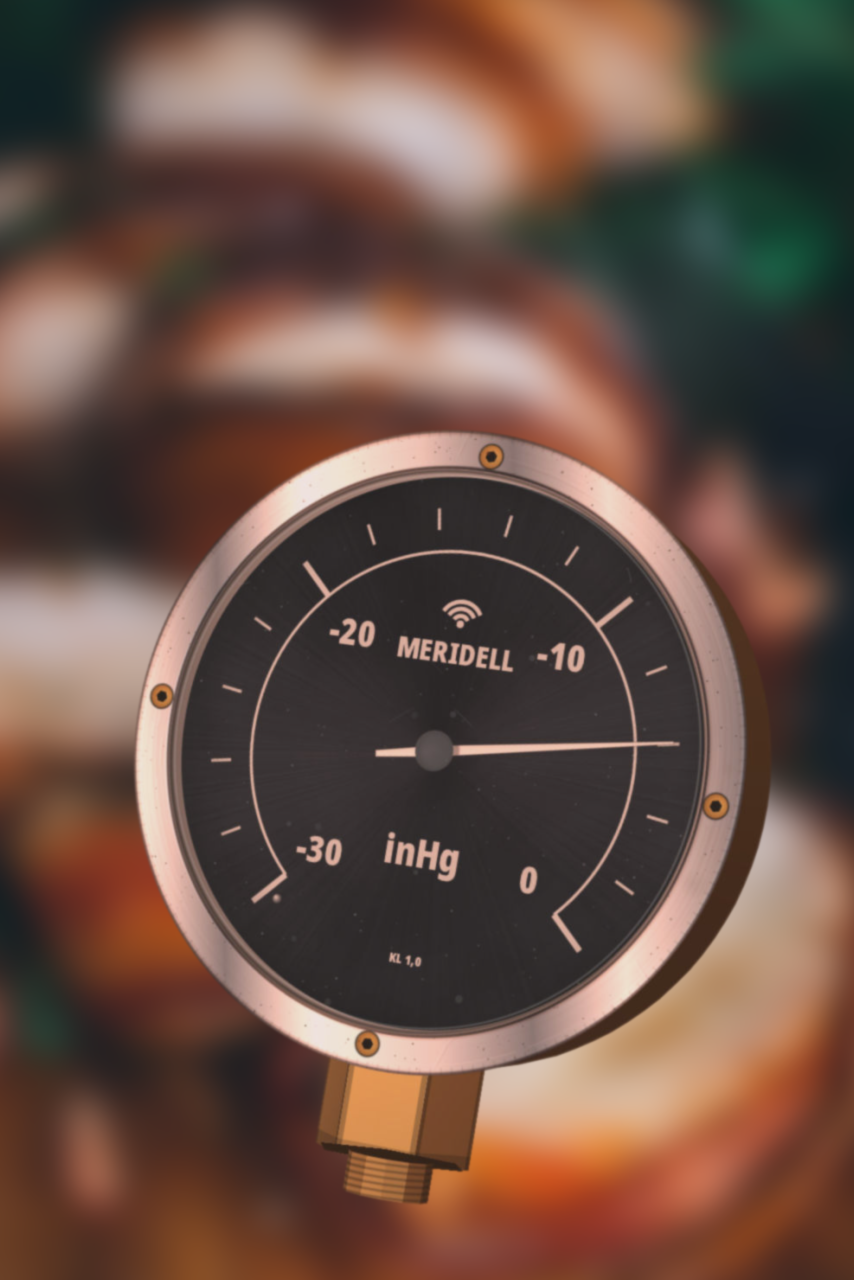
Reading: {"value": -6, "unit": "inHg"}
